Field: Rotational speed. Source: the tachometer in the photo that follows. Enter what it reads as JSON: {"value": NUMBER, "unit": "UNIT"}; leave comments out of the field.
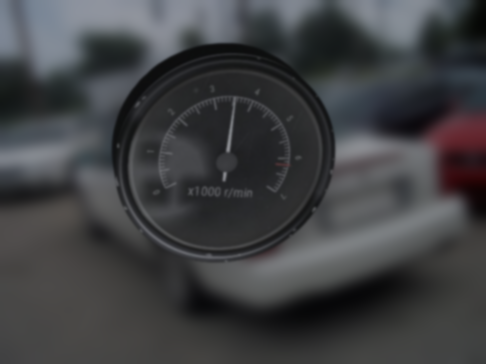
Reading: {"value": 3500, "unit": "rpm"}
